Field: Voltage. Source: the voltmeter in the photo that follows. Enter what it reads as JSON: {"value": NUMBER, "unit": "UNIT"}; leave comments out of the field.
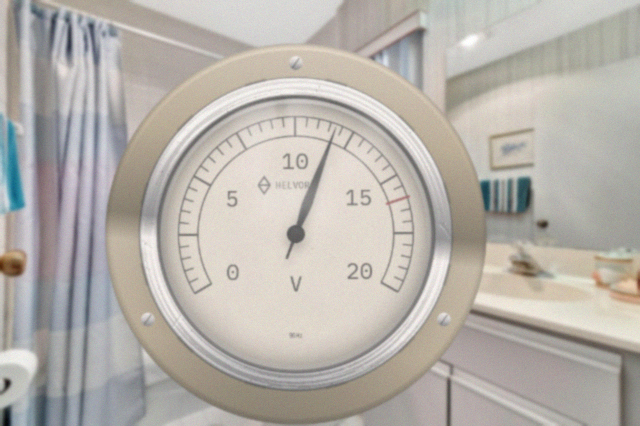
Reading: {"value": 11.75, "unit": "V"}
